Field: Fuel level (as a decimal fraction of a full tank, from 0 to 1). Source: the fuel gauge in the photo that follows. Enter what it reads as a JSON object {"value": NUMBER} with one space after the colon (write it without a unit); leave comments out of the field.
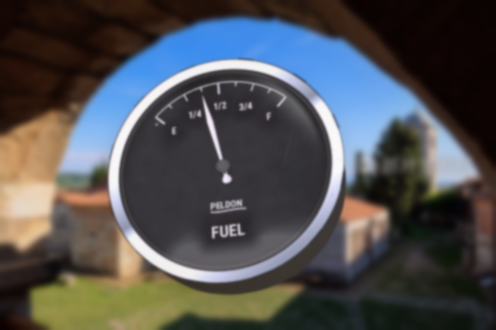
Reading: {"value": 0.375}
